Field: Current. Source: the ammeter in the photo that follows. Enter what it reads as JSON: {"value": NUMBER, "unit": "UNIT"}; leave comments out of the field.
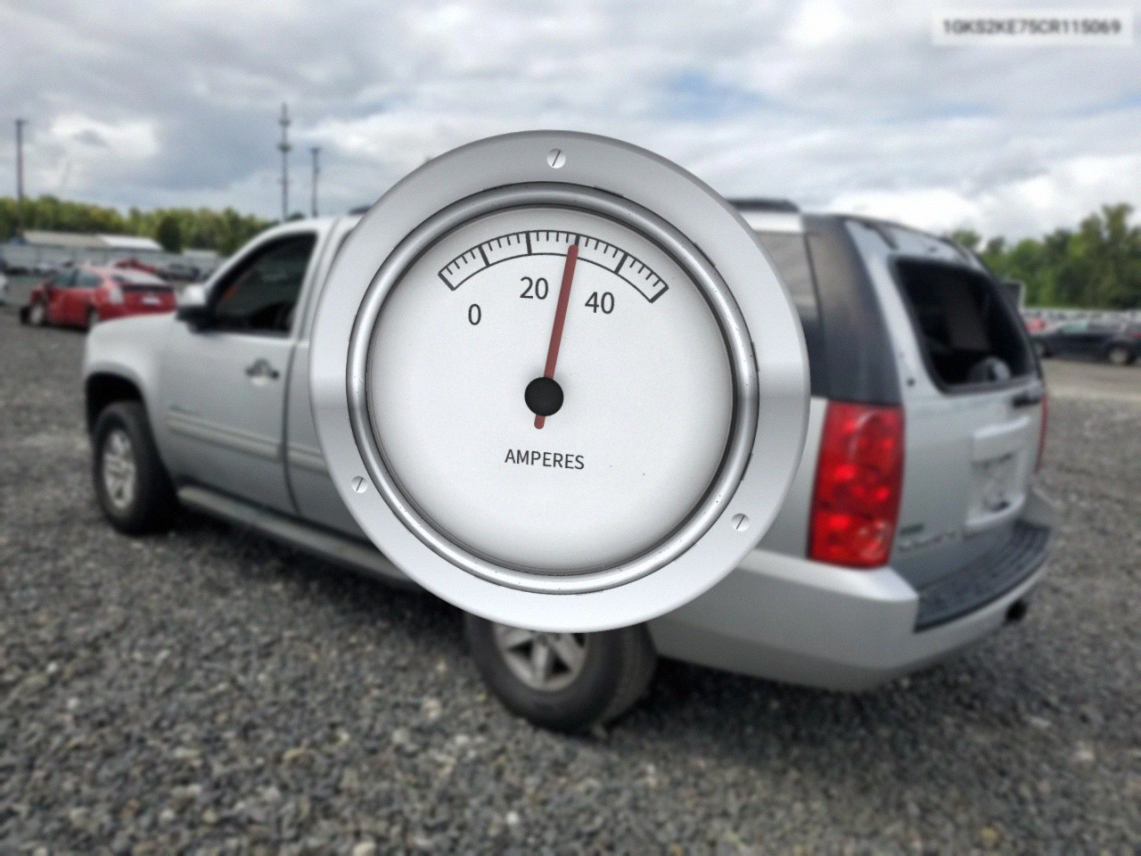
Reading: {"value": 30, "unit": "A"}
